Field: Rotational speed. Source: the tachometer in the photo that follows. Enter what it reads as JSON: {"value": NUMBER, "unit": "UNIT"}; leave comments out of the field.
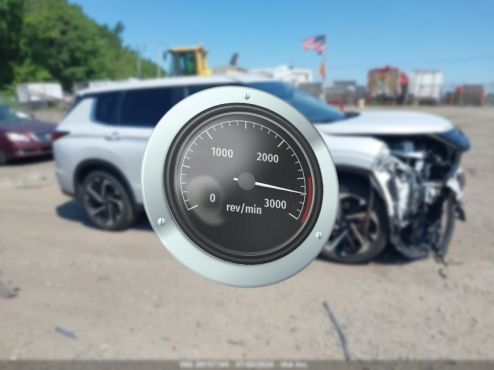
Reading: {"value": 2700, "unit": "rpm"}
